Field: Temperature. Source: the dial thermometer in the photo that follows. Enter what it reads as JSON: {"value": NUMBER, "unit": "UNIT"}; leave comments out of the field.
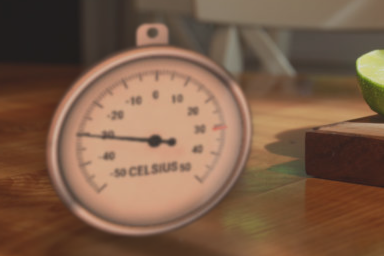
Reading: {"value": -30, "unit": "°C"}
